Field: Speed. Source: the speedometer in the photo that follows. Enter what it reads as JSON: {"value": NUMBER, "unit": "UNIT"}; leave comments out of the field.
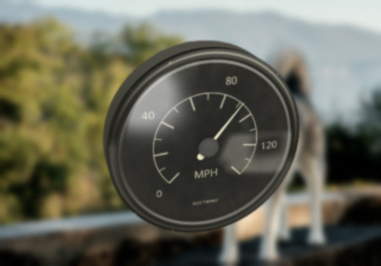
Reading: {"value": 90, "unit": "mph"}
